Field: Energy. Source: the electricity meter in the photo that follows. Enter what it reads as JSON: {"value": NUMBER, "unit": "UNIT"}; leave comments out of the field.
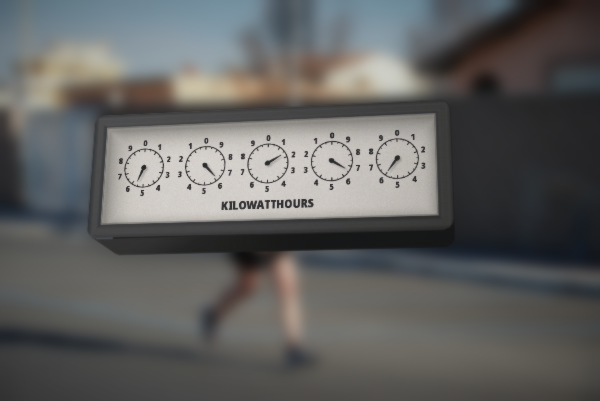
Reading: {"value": 56166, "unit": "kWh"}
